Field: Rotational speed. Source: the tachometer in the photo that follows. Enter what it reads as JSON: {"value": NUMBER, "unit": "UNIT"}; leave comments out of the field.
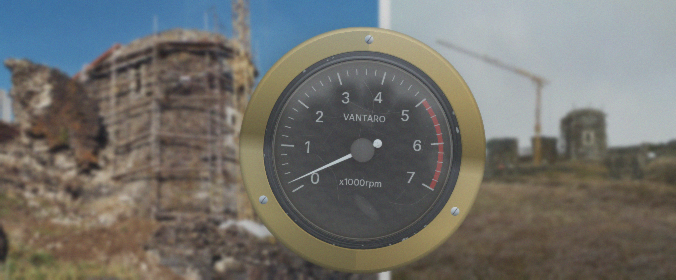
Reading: {"value": 200, "unit": "rpm"}
